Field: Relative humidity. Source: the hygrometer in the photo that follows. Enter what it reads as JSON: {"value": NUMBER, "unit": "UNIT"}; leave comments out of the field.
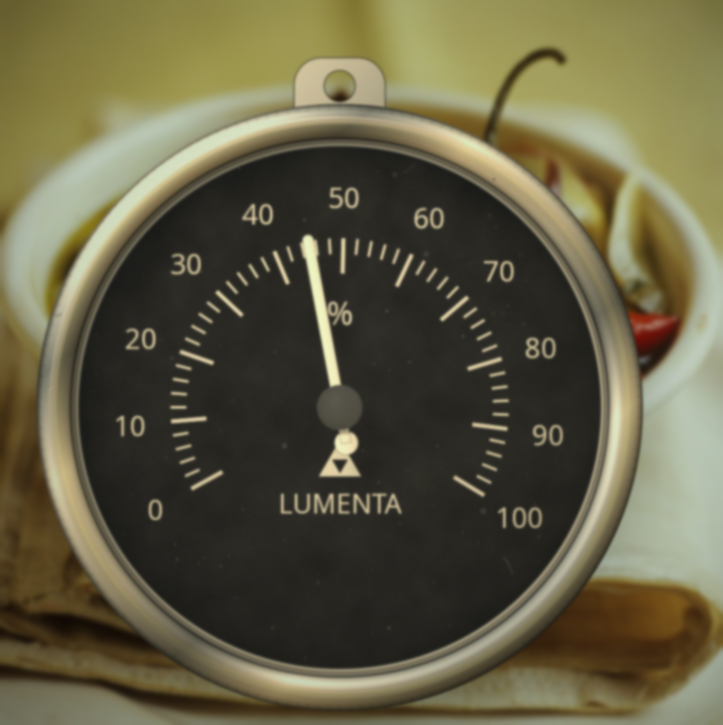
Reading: {"value": 45, "unit": "%"}
